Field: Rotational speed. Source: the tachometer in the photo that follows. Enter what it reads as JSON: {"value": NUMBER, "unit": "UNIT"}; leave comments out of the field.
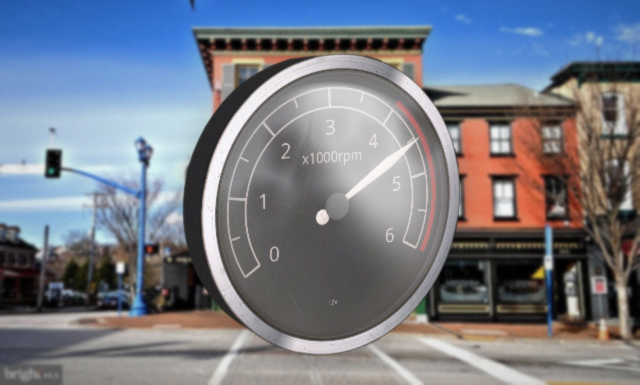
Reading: {"value": 4500, "unit": "rpm"}
